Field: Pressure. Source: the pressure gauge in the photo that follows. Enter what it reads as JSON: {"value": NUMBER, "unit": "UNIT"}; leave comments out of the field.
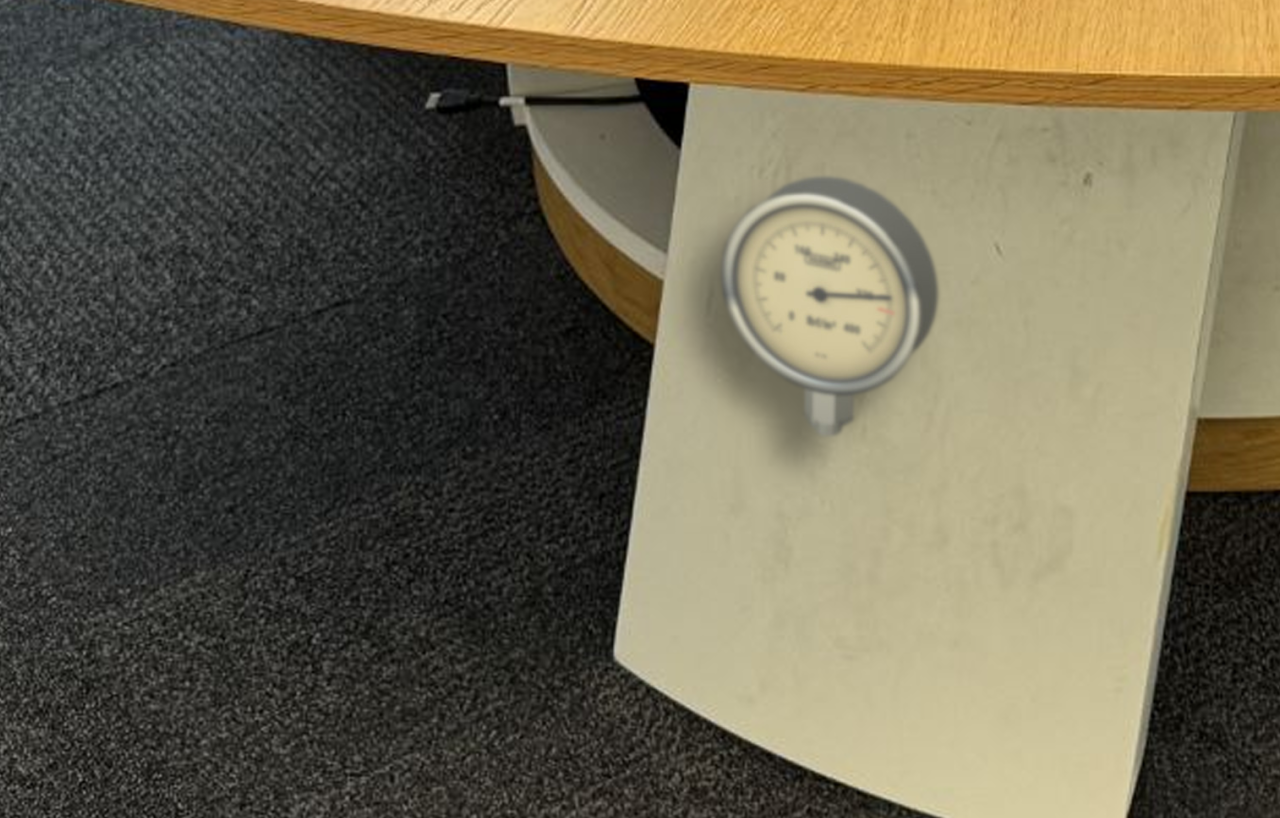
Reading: {"value": 320, "unit": "psi"}
